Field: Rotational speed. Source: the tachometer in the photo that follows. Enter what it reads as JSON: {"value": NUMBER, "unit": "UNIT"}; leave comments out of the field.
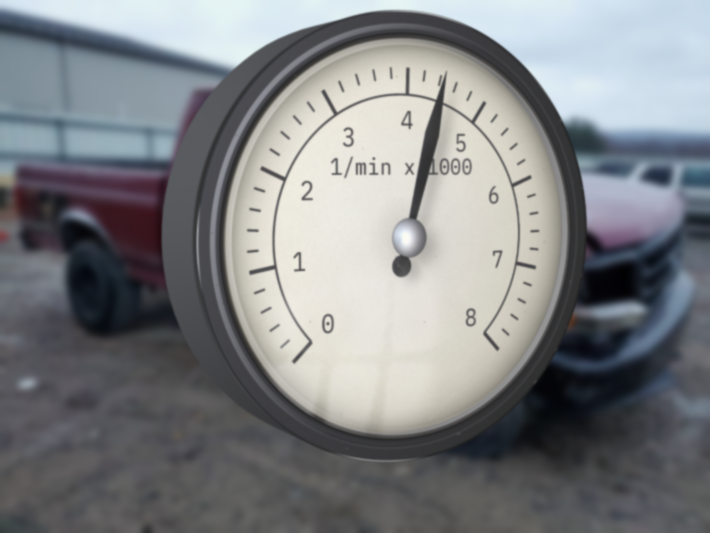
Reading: {"value": 4400, "unit": "rpm"}
